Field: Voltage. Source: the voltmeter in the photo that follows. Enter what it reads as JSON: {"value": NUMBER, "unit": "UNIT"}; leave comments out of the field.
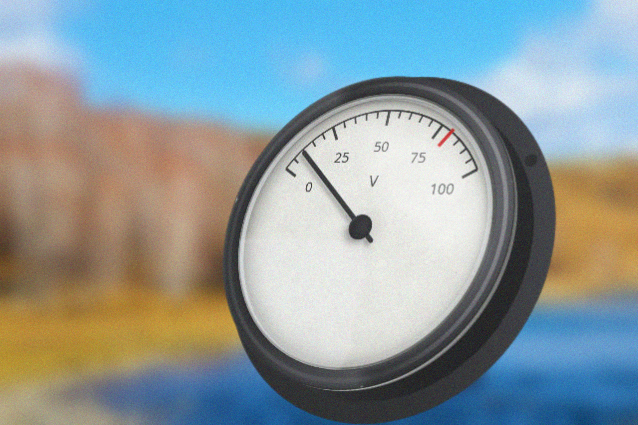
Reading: {"value": 10, "unit": "V"}
